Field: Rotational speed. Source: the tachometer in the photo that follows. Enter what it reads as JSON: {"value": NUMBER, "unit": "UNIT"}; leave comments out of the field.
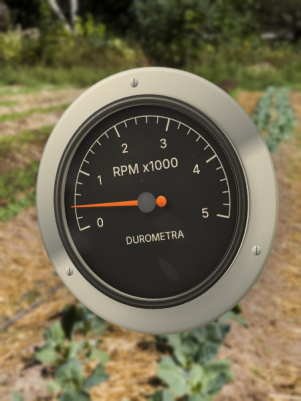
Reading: {"value": 400, "unit": "rpm"}
